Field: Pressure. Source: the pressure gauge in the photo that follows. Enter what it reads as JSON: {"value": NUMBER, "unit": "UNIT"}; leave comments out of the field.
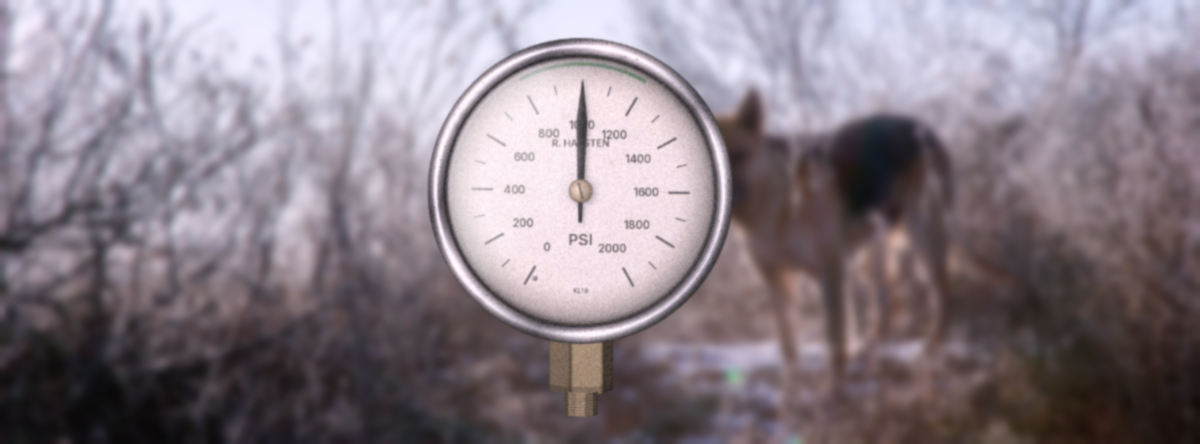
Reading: {"value": 1000, "unit": "psi"}
